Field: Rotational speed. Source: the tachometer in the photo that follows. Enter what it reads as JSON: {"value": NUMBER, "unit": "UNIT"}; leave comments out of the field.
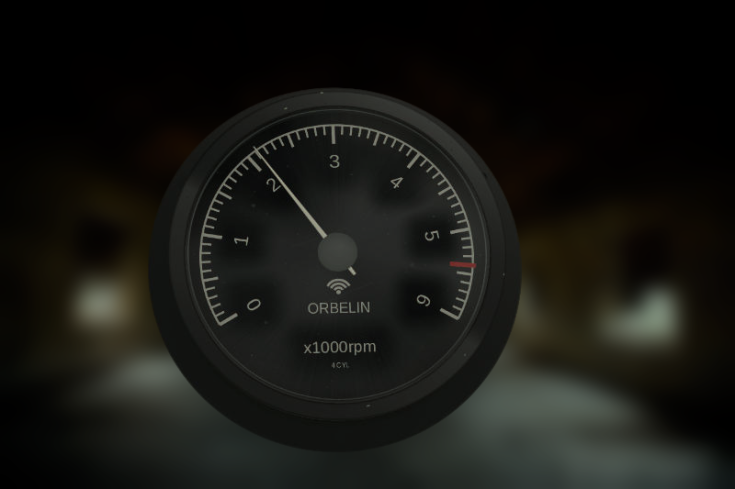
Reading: {"value": 2100, "unit": "rpm"}
